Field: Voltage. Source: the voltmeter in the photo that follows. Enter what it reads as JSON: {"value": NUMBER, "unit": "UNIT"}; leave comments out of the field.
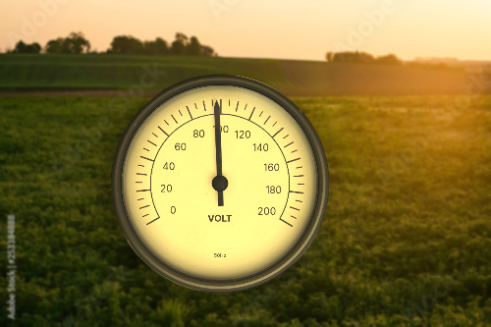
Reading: {"value": 97.5, "unit": "V"}
